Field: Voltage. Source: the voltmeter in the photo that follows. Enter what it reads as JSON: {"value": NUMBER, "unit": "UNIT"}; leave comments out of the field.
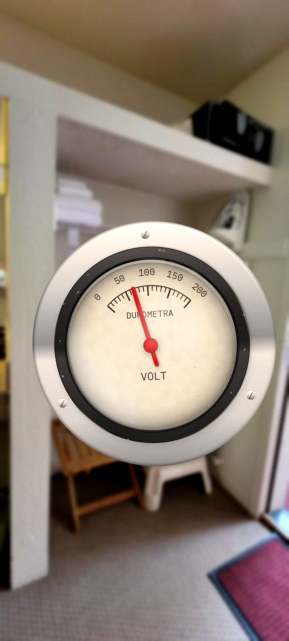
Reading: {"value": 70, "unit": "V"}
